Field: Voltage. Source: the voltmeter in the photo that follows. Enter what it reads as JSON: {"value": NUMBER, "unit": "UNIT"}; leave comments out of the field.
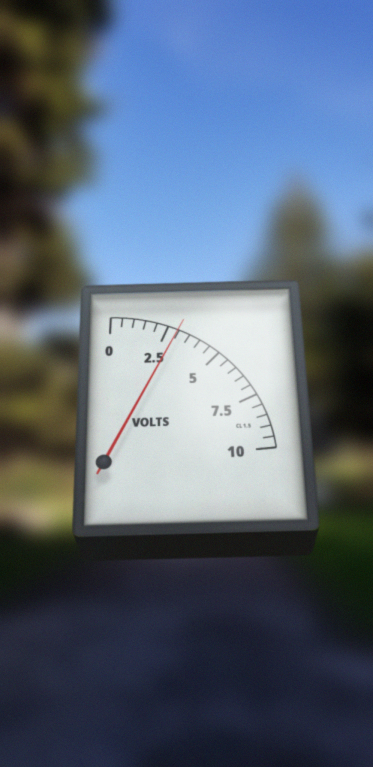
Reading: {"value": 3, "unit": "V"}
